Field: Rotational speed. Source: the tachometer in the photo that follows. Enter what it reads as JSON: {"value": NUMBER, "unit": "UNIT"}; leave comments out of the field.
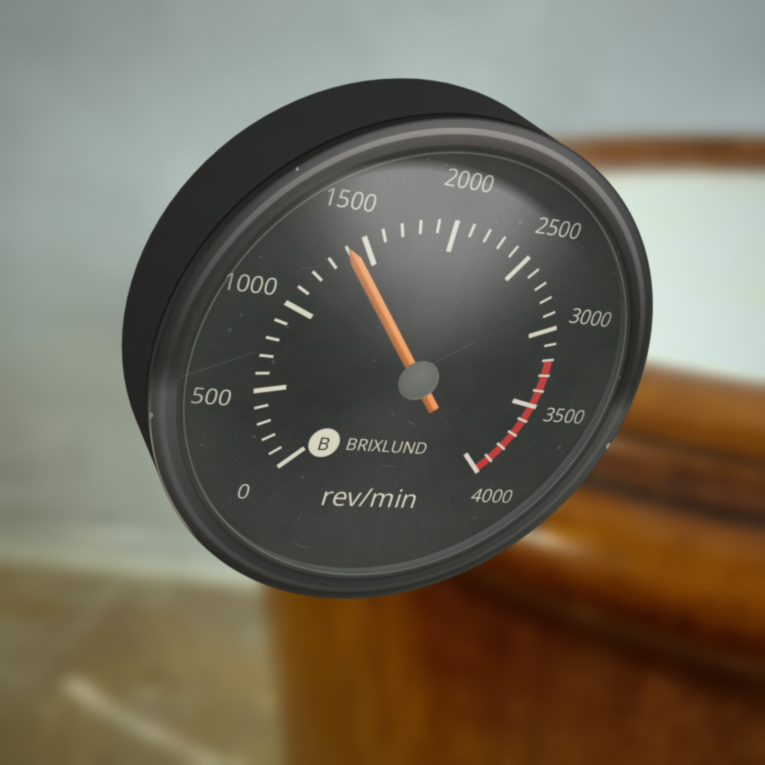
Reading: {"value": 1400, "unit": "rpm"}
